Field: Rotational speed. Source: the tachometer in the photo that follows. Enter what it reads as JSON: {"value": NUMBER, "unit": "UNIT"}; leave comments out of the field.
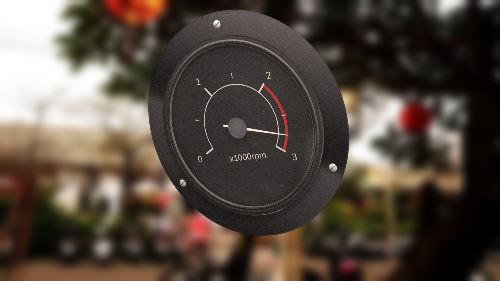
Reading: {"value": 2750, "unit": "rpm"}
